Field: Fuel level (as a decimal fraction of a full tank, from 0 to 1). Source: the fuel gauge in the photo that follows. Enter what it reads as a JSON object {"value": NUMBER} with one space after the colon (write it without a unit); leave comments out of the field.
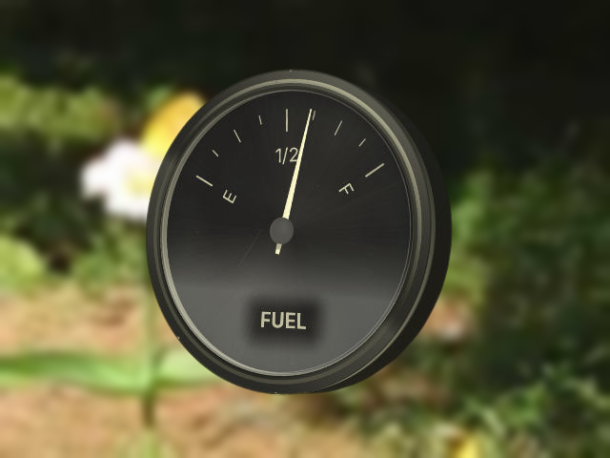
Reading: {"value": 0.625}
